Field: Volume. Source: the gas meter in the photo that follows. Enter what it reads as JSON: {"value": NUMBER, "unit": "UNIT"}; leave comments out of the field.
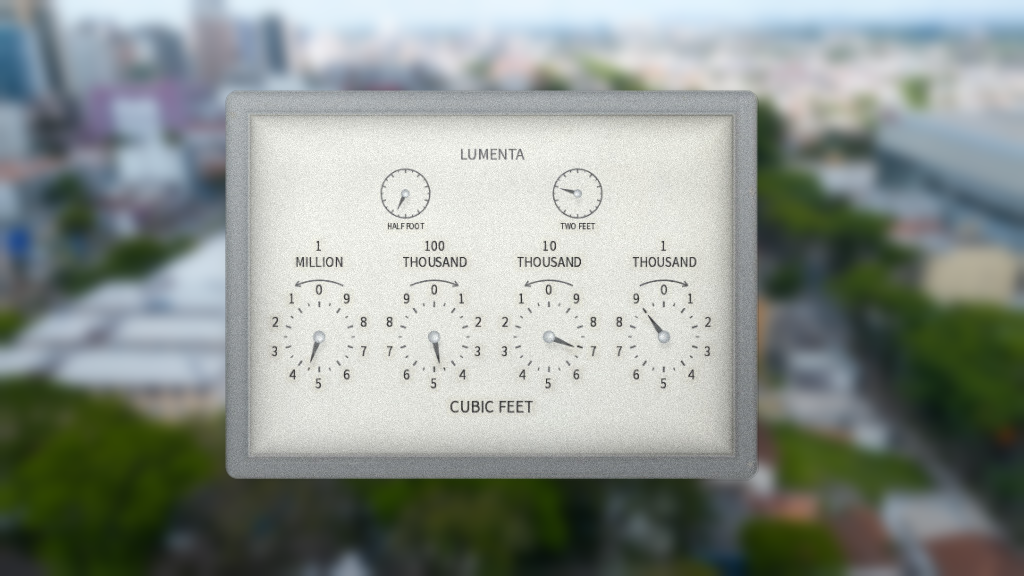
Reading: {"value": 446900, "unit": "ft³"}
